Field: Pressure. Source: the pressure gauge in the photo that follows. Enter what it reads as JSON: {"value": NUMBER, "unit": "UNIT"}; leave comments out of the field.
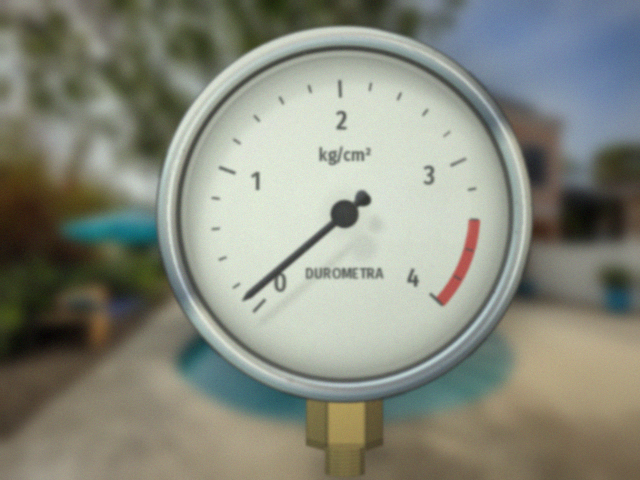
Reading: {"value": 0.1, "unit": "kg/cm²"}
